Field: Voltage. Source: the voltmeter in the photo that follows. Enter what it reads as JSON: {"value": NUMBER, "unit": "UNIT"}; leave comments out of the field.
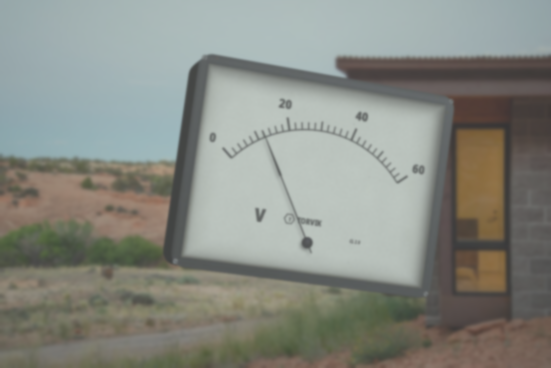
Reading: {"value": 12, "unit": "V"}
